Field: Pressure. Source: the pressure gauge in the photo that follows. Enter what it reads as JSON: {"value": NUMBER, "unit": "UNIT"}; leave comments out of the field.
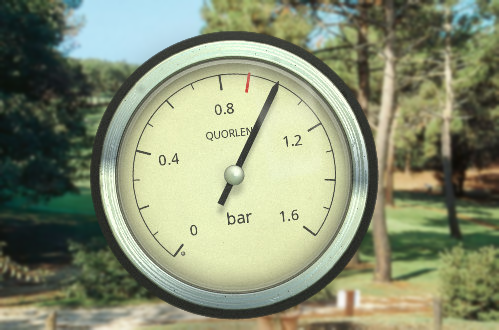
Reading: {"value": 1, "unit": "bar"}
